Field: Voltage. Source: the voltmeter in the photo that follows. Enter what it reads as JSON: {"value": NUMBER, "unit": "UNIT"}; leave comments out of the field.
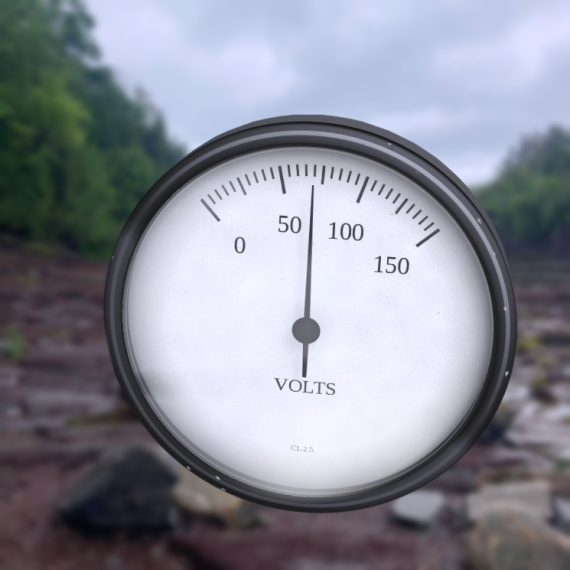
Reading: {"value": 70, "unit": "V"}
